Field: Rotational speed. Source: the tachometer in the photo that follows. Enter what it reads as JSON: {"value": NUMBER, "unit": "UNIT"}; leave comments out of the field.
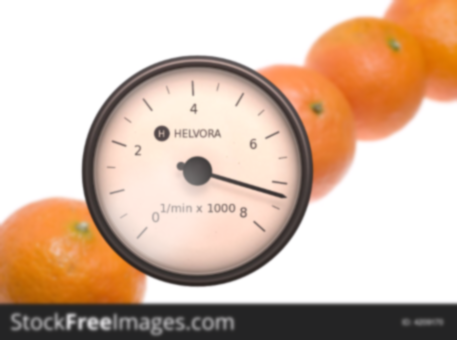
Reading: {"value": 7250, "unit": "rpm"}
